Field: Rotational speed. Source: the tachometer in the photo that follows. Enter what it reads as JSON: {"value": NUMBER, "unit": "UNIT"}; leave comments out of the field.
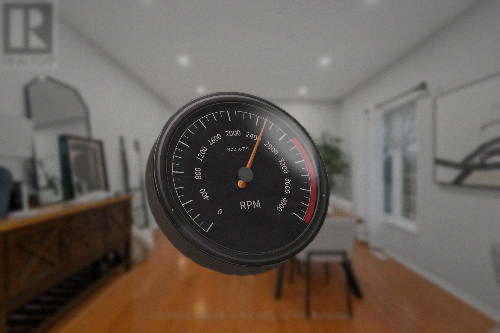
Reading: {"value": 2500, "unit": "rpm"}
